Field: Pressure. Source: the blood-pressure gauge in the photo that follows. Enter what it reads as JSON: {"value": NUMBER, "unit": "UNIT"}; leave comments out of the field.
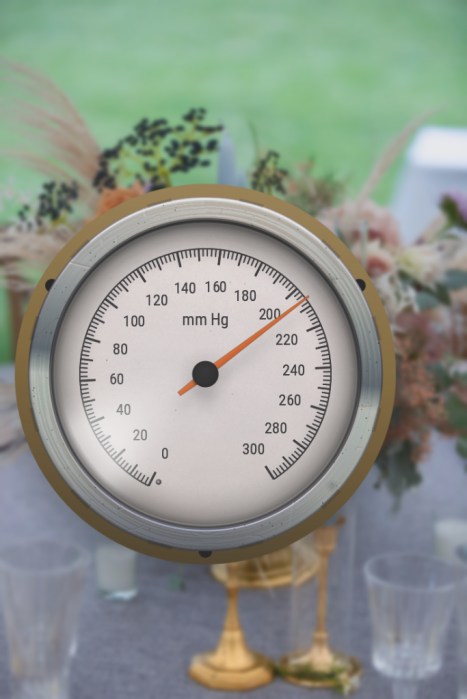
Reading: {"value": 206, "unit": "mmHg"}
